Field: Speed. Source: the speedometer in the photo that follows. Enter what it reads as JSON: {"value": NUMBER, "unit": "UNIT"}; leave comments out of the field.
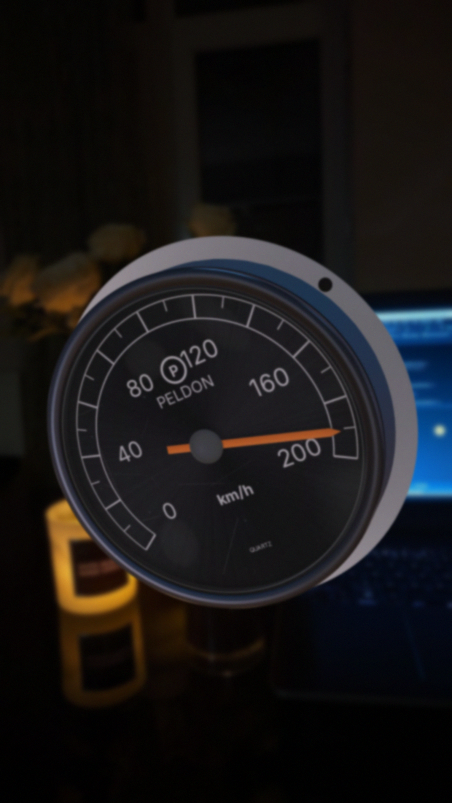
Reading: {"value": 190, "unit": "km/h"}
